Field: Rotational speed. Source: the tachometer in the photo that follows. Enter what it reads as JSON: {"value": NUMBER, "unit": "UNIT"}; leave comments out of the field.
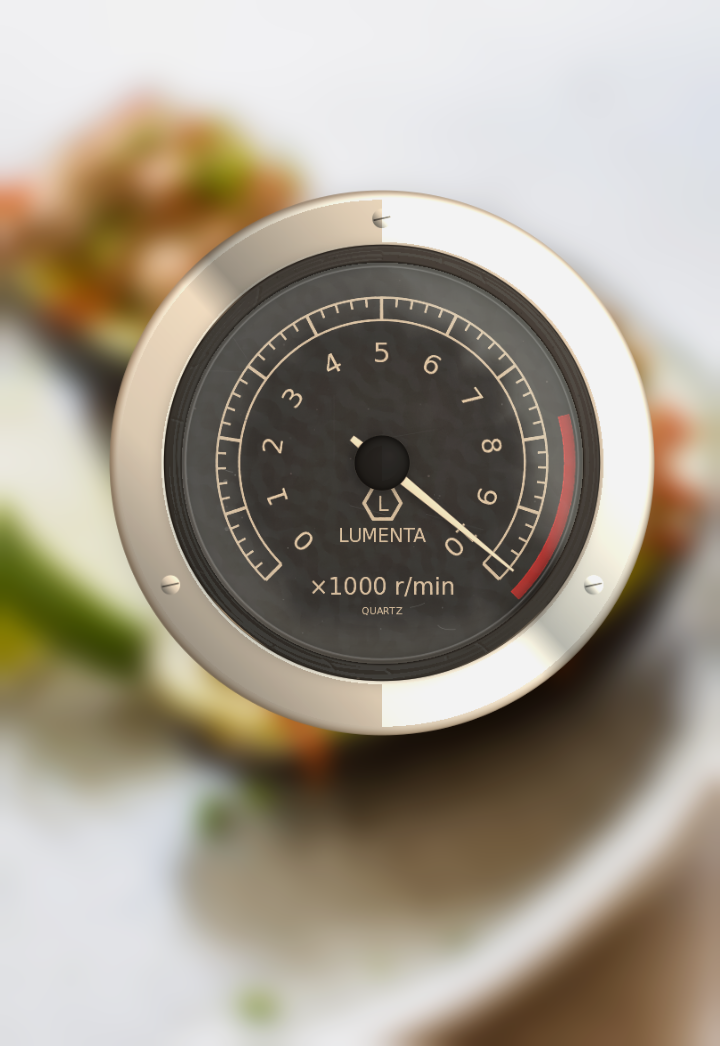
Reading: {"value": 9800, "unit": "rpm"}
